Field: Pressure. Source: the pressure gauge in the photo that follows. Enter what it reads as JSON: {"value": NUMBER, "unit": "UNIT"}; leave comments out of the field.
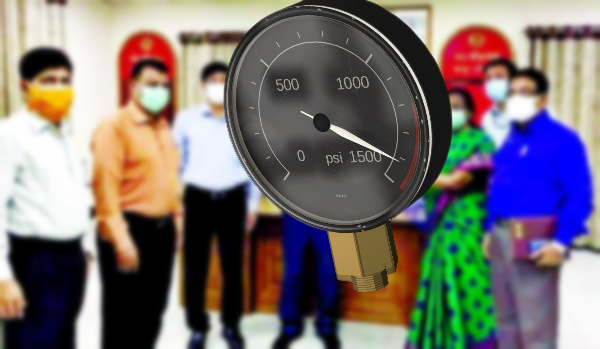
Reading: {"value": 1400, "unit": "psi"}
